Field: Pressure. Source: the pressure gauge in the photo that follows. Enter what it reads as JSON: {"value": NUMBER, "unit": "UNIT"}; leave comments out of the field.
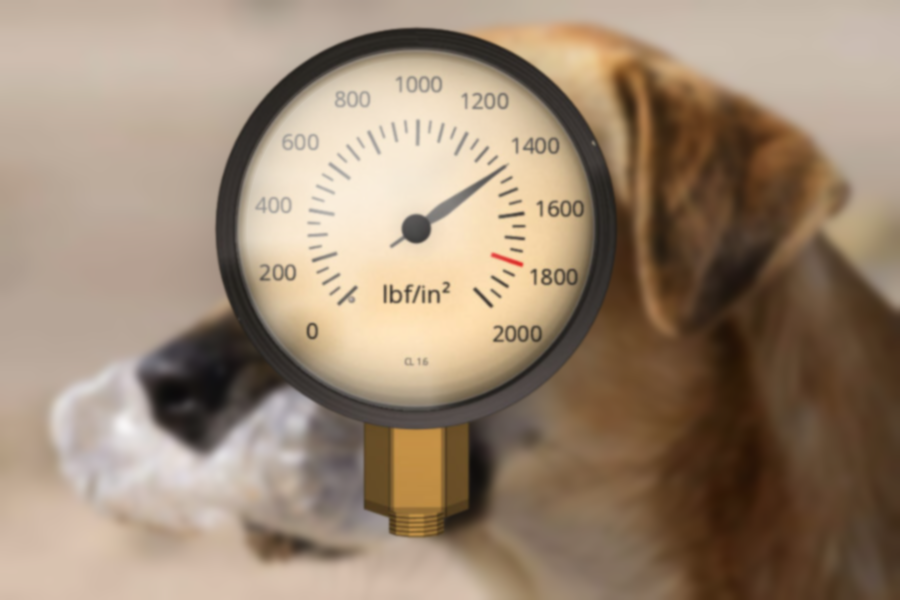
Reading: {"value": 1400, "unit": "psi"}
